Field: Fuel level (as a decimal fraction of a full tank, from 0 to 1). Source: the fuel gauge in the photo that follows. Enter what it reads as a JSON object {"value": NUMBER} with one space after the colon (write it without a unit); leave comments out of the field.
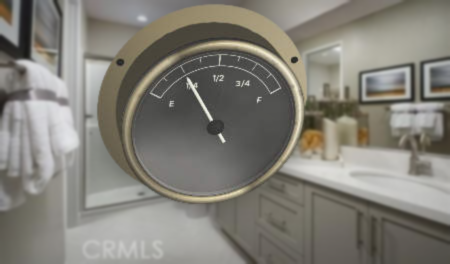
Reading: {"value": 0.25}
